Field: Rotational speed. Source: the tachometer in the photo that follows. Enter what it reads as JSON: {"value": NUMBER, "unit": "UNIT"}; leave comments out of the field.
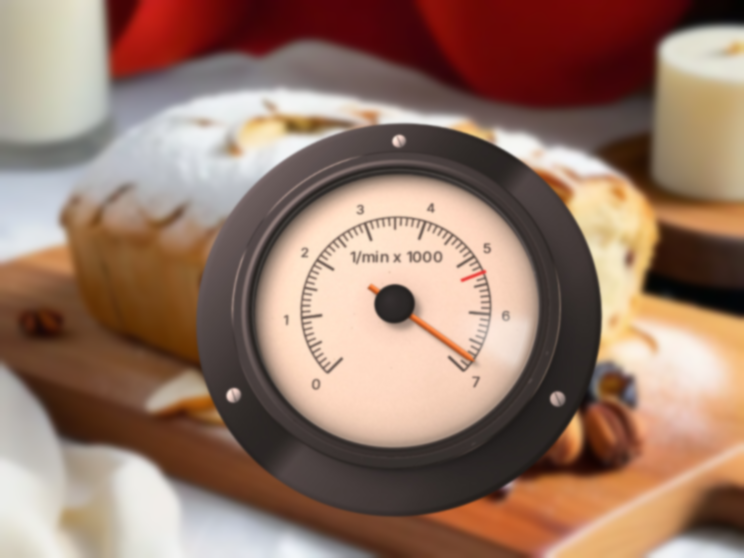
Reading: {"value": 6800, "unit": "rpm"}
